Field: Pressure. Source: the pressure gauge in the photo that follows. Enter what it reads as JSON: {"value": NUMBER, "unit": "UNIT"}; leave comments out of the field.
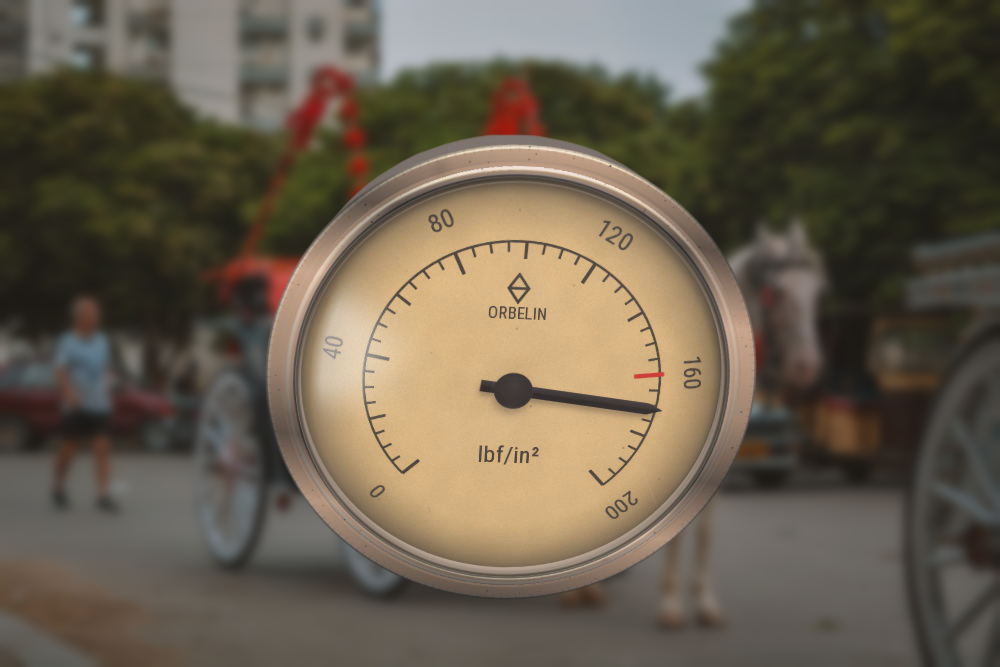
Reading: {"value": 170, "unit": "psi"}
